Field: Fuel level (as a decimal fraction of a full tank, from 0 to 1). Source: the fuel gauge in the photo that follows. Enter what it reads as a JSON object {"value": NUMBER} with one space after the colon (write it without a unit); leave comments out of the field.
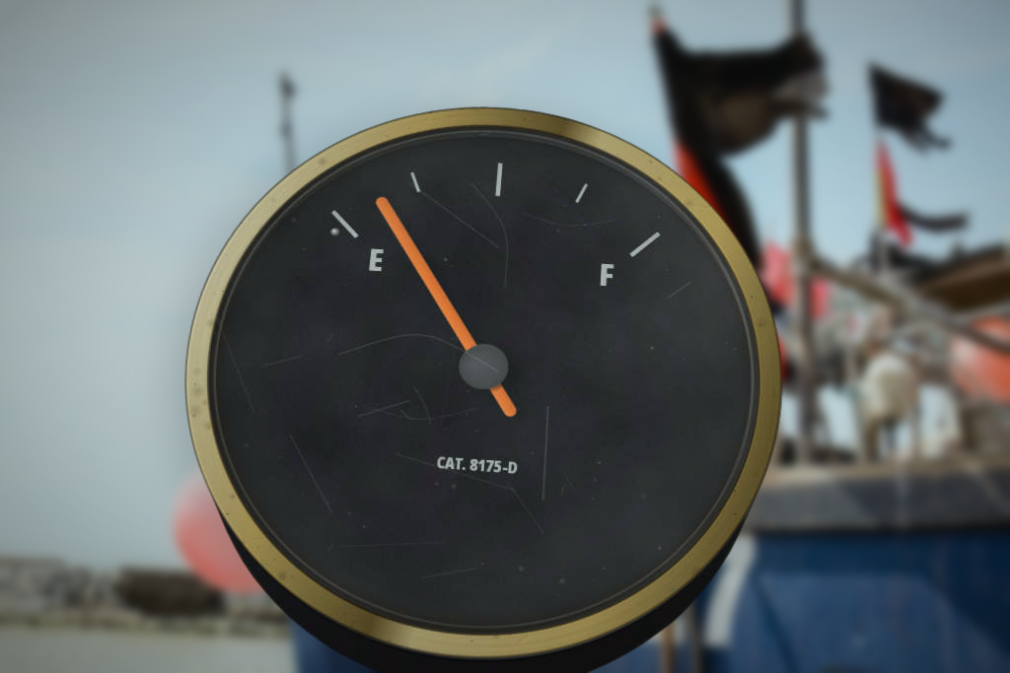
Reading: {"value": 0.125}
